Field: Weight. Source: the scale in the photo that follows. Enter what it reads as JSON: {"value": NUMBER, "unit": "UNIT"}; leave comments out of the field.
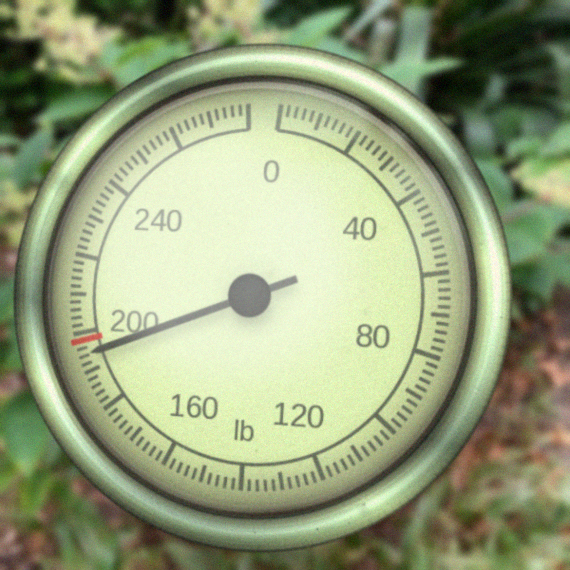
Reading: {"value": 194, "unit": "lb"}
